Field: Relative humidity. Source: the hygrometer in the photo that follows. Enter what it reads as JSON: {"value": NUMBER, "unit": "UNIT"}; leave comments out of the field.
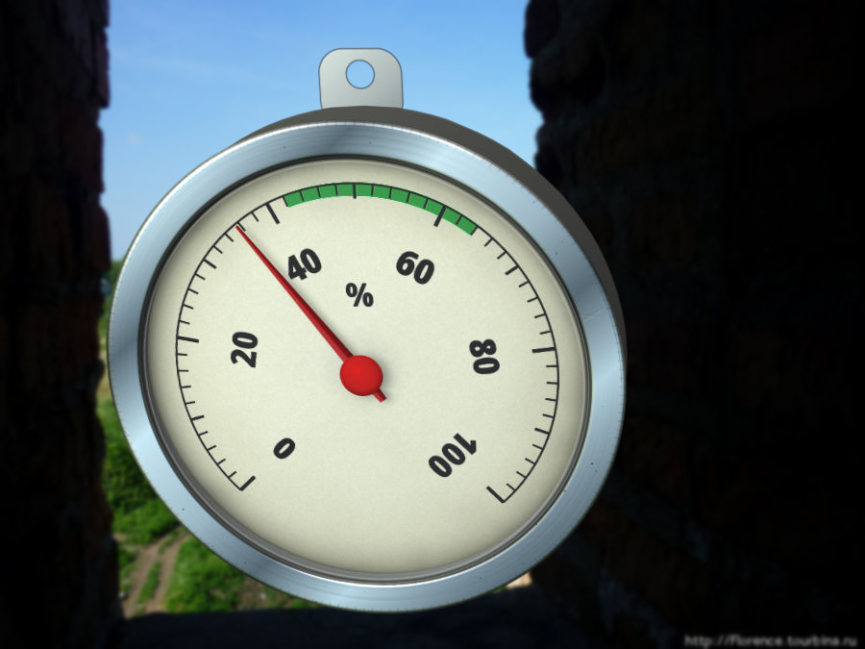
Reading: {"value": 36, "unit": "%"}
